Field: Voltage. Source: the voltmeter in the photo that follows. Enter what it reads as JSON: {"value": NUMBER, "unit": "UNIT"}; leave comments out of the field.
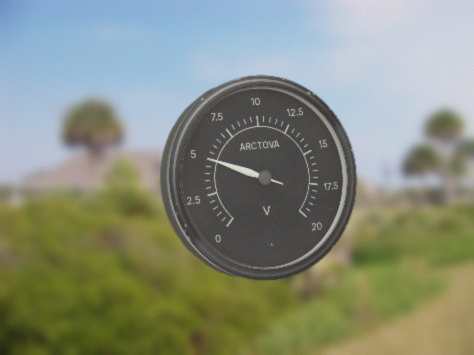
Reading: {"value": 5, "unit": "V"}
